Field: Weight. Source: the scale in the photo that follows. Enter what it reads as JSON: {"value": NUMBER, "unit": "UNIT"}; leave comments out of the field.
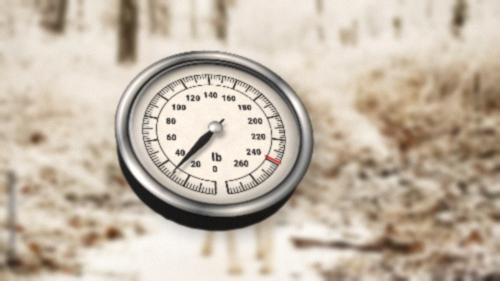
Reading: {"value": 30, "unit": "lb"}
